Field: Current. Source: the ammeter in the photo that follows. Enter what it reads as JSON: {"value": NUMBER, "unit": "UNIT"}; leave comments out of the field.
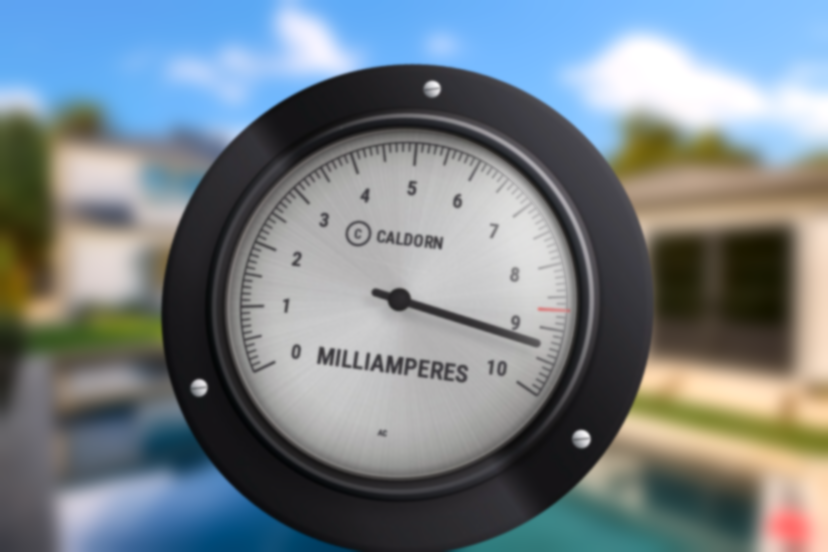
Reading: {"value": 9.3, "unit": "mA"}
